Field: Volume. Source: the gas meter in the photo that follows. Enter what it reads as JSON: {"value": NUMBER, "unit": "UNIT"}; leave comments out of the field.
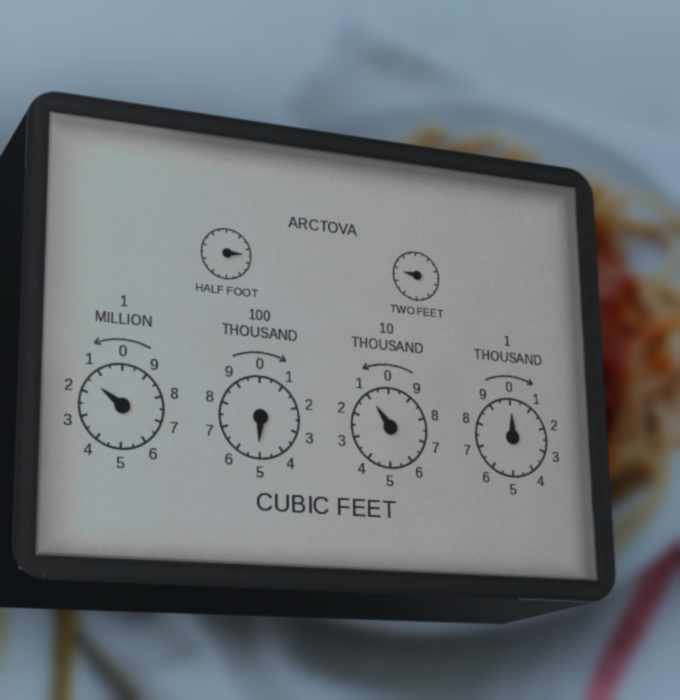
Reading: {"value": 151000, "unit": "ft³"}
